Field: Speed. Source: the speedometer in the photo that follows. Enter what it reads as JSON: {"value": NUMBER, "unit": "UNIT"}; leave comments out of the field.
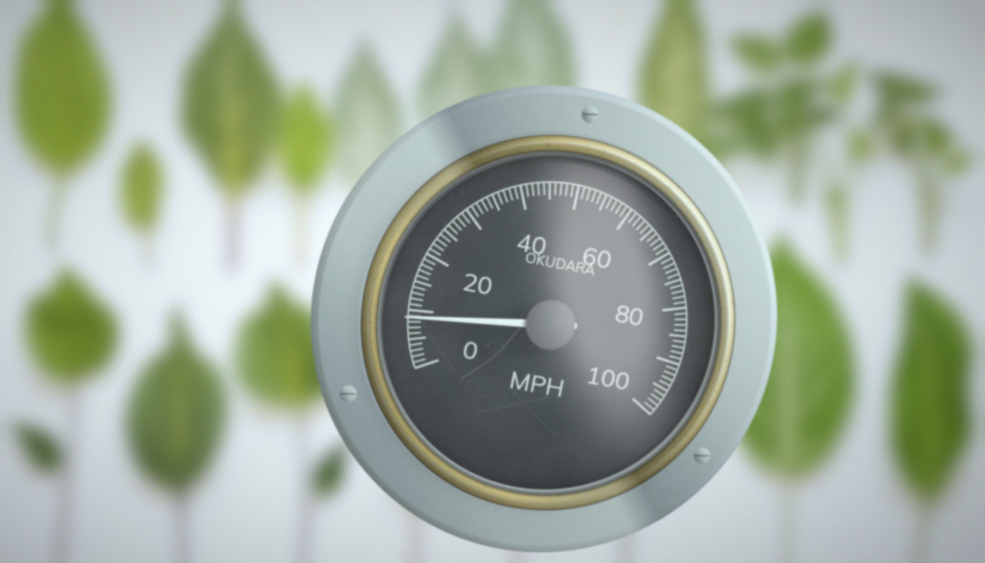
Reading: {"value": 9, "unit": "mph"}
